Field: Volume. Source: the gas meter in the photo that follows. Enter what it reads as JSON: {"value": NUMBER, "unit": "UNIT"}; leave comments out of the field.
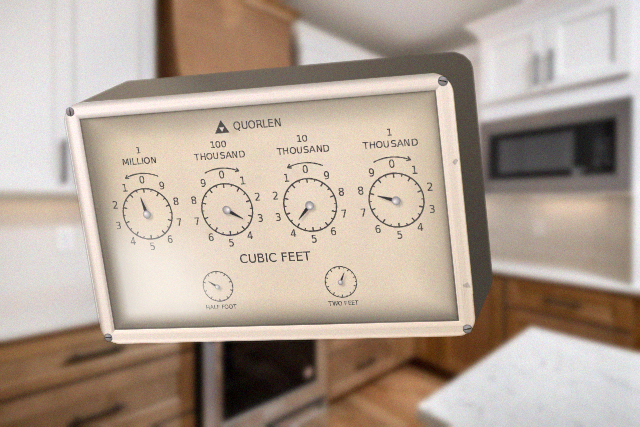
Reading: {"value": 33800, "unit": "ft³"}
